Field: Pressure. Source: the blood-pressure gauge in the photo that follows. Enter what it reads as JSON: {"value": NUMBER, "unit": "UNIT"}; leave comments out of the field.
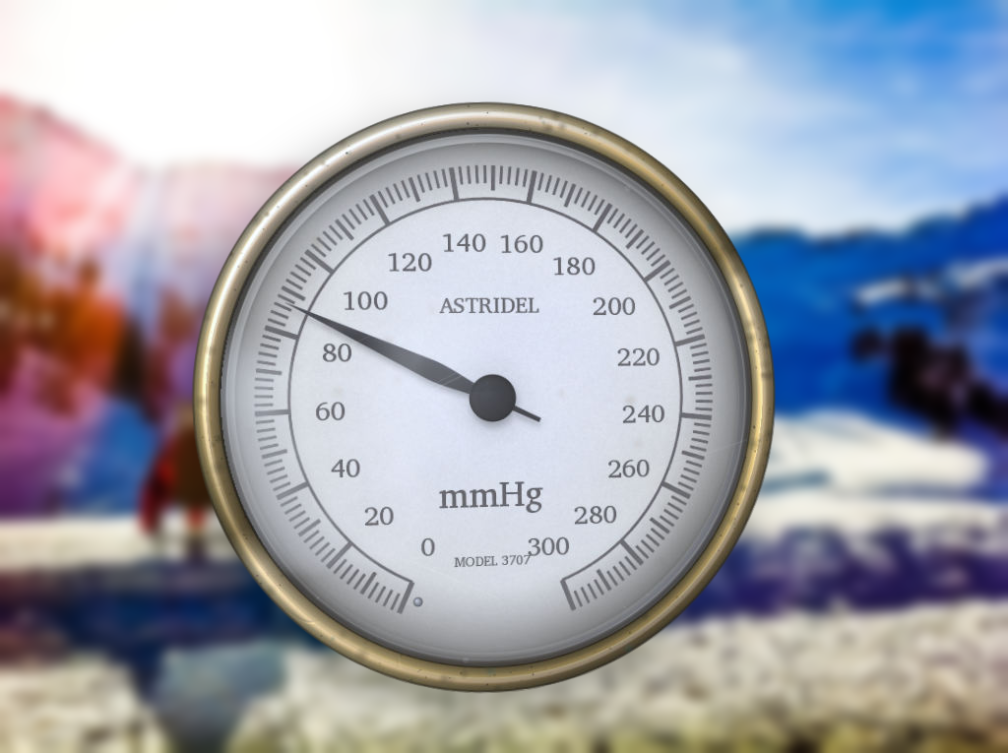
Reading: {"value": 87, "unit": "mmHg"}
